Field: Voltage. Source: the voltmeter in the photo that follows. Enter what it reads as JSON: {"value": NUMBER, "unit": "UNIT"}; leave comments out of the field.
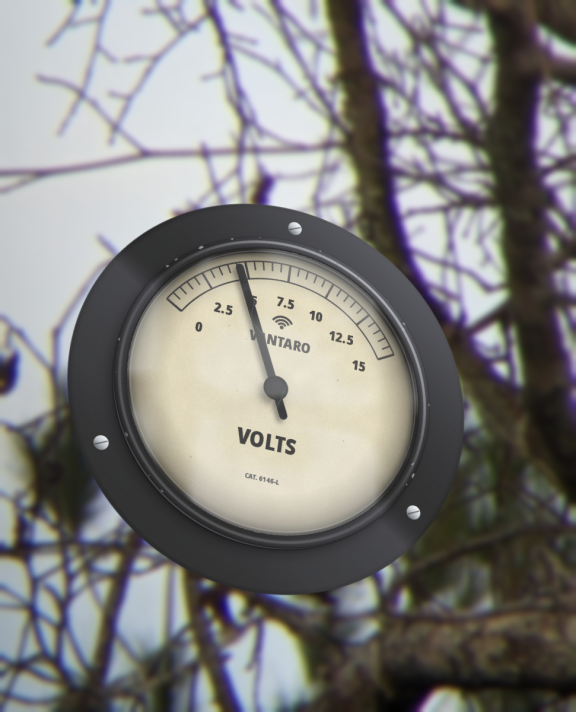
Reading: {"value": 4.5, "unit": "V"}
